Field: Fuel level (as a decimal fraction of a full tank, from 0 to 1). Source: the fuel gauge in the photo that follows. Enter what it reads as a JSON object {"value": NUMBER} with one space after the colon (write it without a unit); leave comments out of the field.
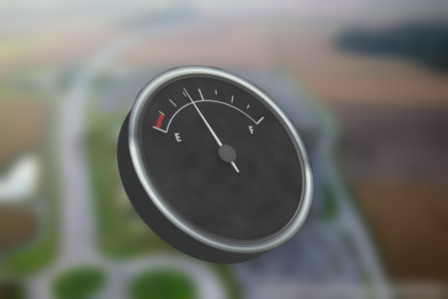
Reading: {"value": 0.375}
